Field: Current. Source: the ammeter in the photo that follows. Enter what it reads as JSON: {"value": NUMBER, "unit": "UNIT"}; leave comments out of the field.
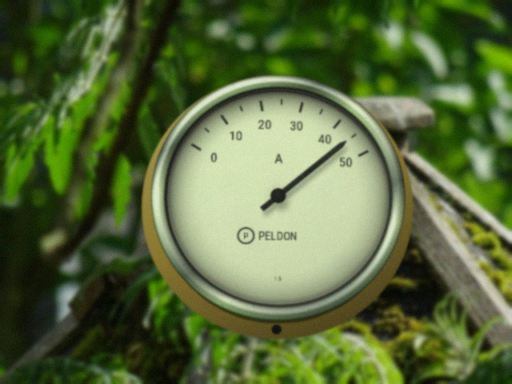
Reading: {"value": 45, "unit": "A"}
